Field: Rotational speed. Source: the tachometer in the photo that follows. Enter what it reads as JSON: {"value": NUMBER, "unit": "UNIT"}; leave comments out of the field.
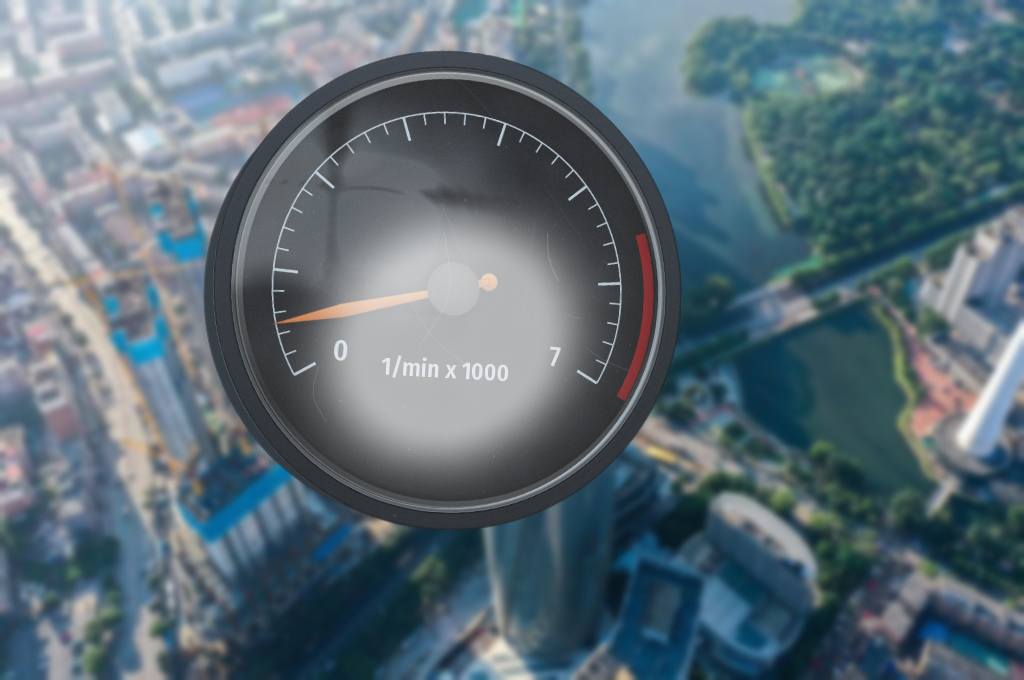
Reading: {"value": 500, "unit": "rpm"}
